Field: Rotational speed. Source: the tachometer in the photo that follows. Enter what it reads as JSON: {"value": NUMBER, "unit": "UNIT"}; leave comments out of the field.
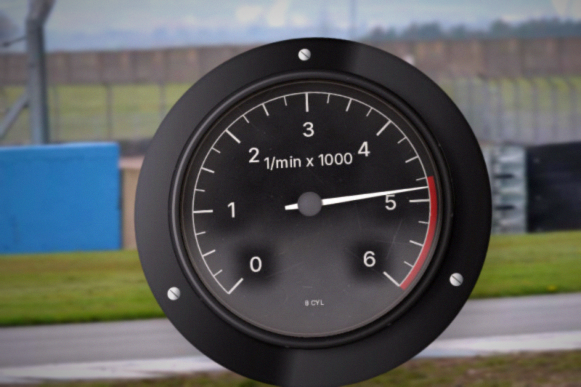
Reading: {"value": 4875, "unit": "rpm"}
